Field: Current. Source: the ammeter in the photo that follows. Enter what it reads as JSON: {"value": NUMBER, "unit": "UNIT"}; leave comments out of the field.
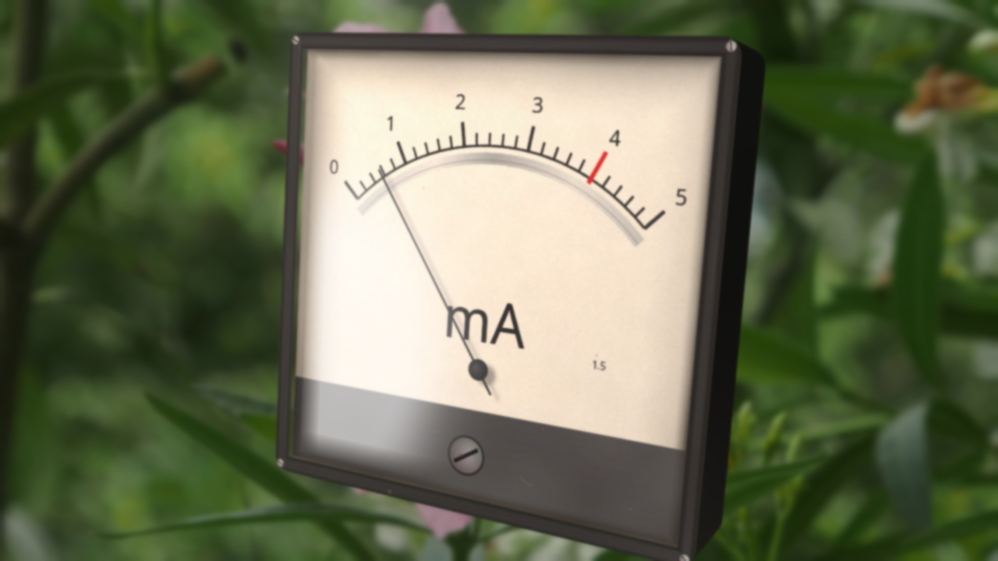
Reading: {"value": 0.6, "unit": "mA"}
